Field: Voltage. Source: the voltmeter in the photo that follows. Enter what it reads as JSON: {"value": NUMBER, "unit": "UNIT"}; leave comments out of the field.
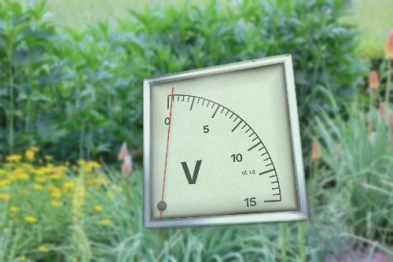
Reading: {"value": 0.5, "unit": "V"}
